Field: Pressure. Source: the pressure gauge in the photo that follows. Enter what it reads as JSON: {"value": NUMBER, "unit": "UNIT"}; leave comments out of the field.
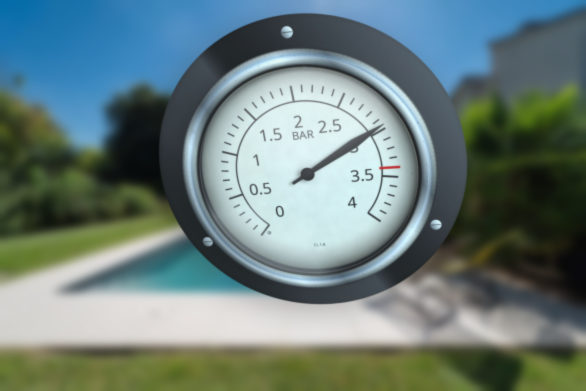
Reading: {"value": 2.95, "unit": "bar"}
